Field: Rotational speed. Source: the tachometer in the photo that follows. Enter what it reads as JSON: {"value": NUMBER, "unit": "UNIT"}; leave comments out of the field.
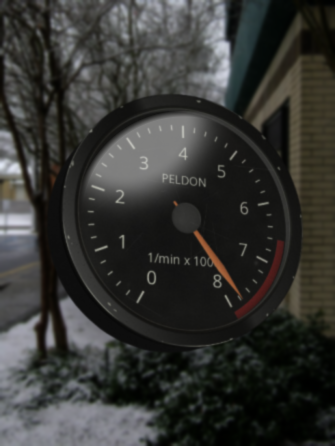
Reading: {"value": 7800, "unit": "rpm"}
